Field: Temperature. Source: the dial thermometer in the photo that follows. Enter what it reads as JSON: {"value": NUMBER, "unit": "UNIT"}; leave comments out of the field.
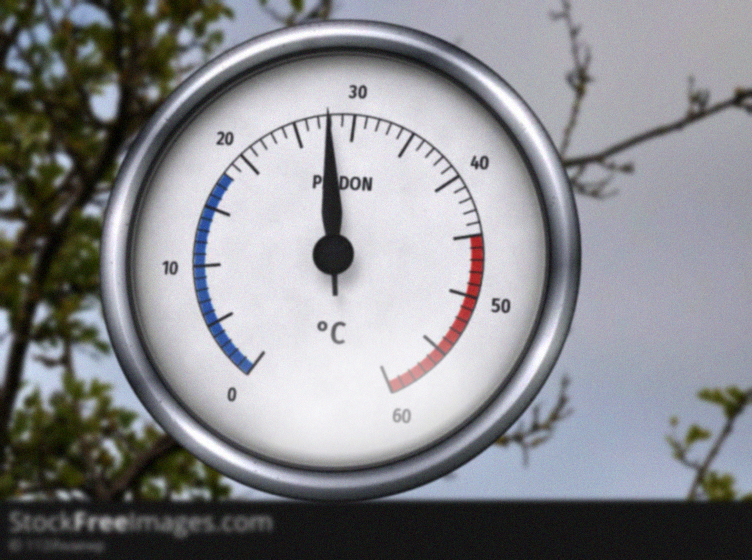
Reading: {"value": 28, "unit": "°C"}
